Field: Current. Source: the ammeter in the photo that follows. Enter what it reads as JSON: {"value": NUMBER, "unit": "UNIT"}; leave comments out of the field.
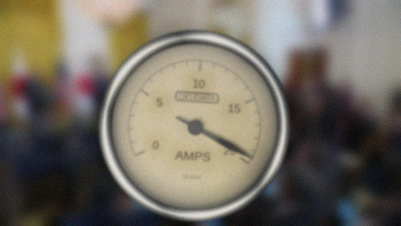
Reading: {"value": 19.5, "unit": "A"}
